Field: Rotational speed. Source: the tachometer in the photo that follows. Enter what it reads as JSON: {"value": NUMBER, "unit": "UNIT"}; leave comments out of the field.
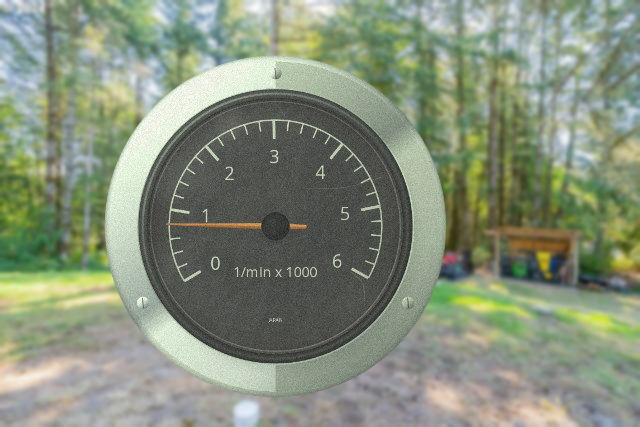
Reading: {"value": 800, "unit": "rpm"}
